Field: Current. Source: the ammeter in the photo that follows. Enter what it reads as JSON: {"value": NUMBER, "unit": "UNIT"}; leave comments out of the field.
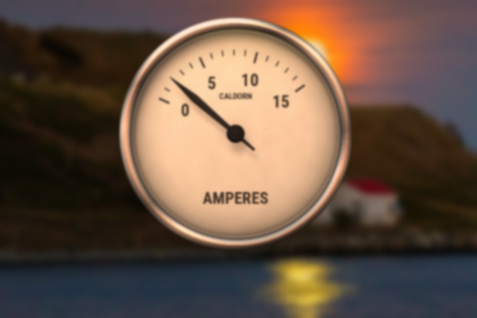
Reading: {"value": 2, "unit": "A"}
